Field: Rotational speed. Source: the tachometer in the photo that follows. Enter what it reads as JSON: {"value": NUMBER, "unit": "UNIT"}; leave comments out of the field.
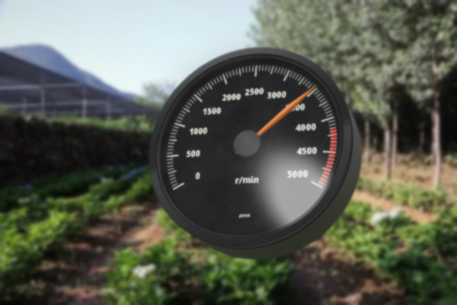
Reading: {"value": 3500, "unit": "rpm"}
